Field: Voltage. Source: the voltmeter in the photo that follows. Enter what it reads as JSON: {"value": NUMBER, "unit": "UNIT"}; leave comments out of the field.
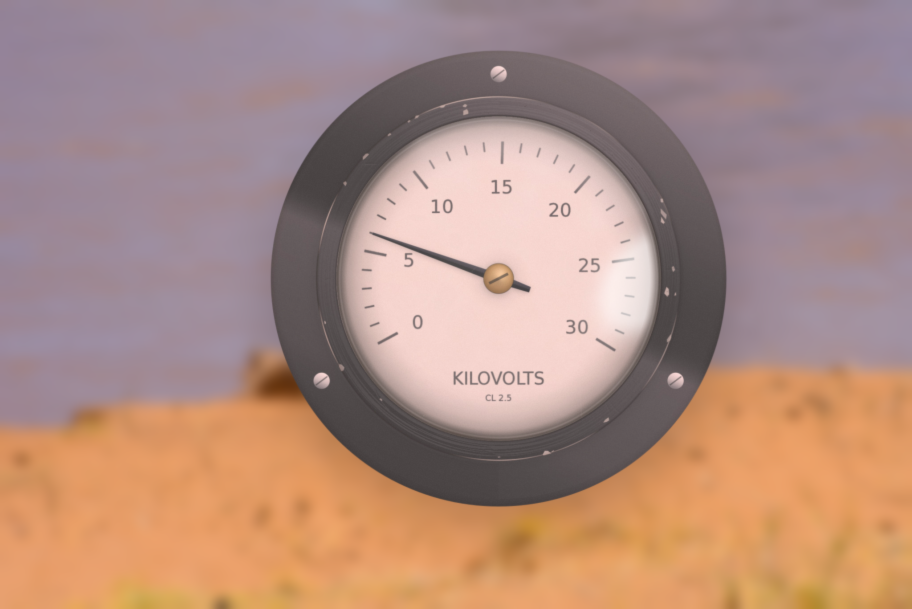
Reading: {"value": 6, "unit": "kV"}
